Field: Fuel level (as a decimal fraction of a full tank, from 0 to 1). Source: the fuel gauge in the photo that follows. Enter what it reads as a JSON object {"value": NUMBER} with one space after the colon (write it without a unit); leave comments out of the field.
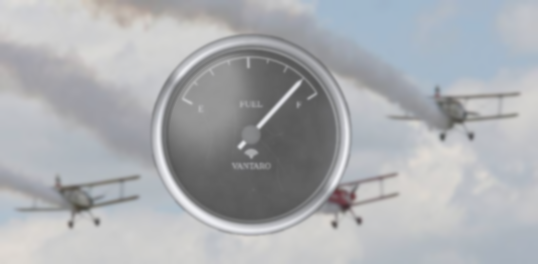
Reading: {"value": 0.875}
